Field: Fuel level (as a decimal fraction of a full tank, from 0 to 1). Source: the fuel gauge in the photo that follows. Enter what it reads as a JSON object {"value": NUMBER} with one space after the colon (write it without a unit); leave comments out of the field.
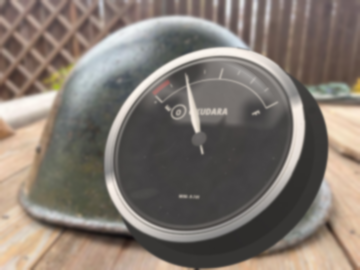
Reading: {"value": 0.25}
